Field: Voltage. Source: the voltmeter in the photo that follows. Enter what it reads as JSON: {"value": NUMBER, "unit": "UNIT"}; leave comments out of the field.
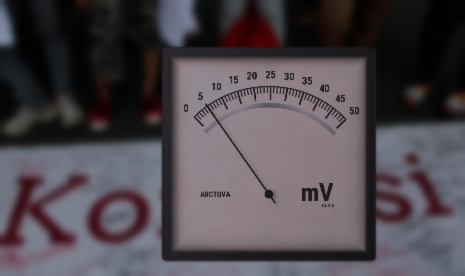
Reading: {"value": 5, "unit": "mV"}
